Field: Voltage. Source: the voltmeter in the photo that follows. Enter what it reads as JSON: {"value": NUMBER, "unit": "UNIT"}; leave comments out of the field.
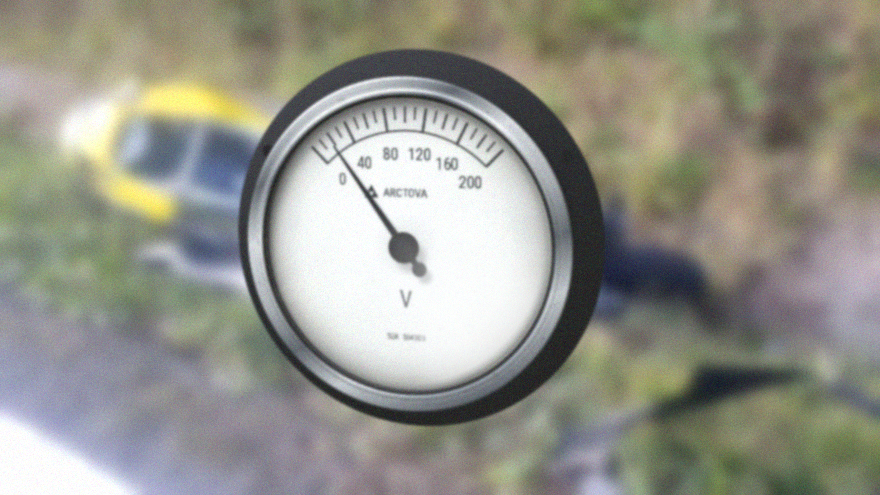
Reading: {"value": 20, "unit": "V"}
